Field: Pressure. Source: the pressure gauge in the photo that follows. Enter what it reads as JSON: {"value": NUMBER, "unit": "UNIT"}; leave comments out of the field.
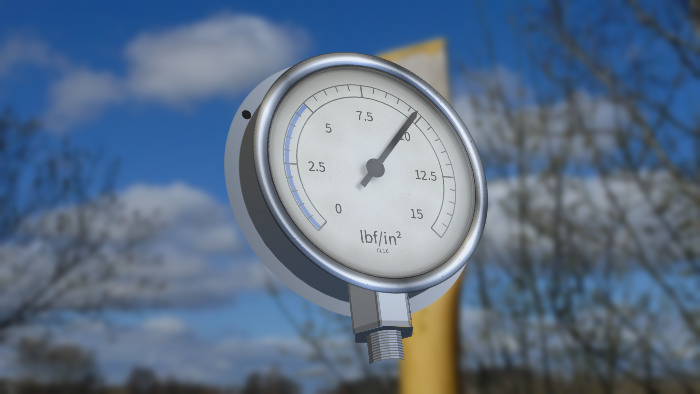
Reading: {"value": 9.75, "unit": "psi"}
